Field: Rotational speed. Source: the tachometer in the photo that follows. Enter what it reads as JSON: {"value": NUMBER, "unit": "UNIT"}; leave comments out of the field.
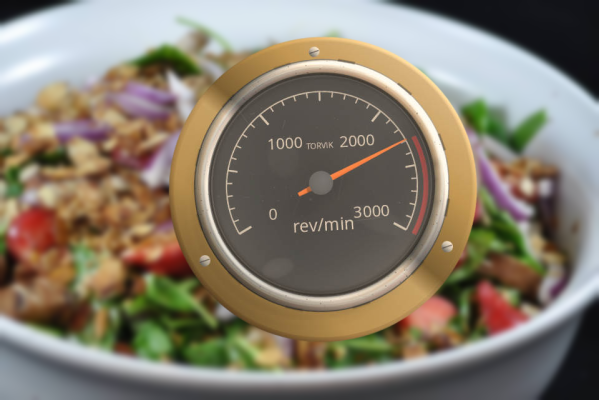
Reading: {"value": 2300, "unit": "rpm"}
